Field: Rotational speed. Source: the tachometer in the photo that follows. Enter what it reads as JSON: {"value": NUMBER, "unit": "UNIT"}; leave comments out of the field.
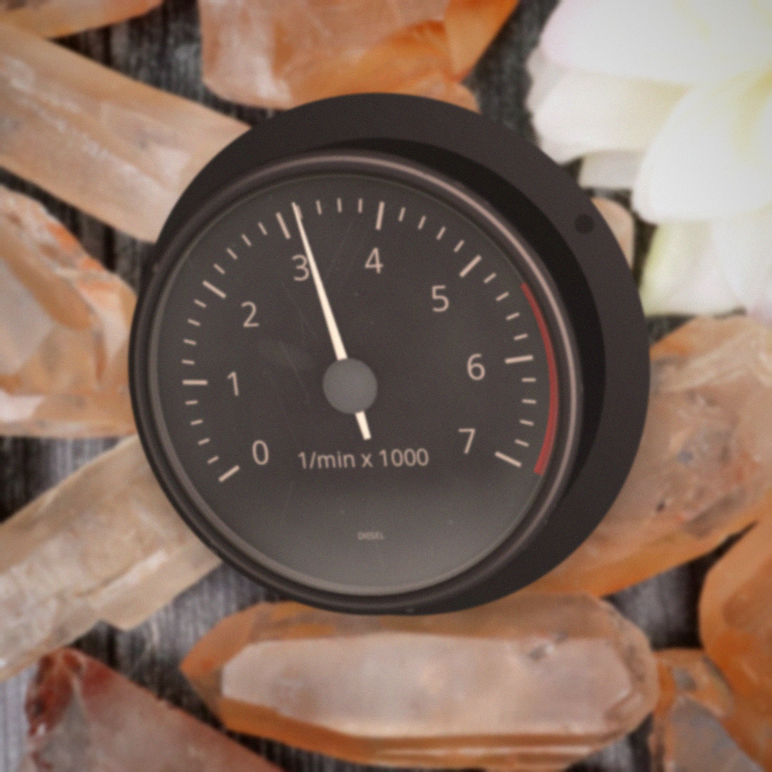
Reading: {"value": 3200, "unit": "rpm"}
